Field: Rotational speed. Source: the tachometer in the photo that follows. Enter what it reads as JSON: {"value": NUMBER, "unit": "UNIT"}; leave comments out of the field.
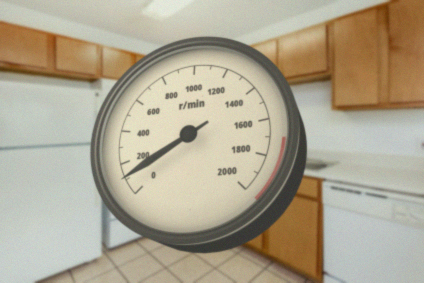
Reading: {"value": 100, "unit": "rpm"}
